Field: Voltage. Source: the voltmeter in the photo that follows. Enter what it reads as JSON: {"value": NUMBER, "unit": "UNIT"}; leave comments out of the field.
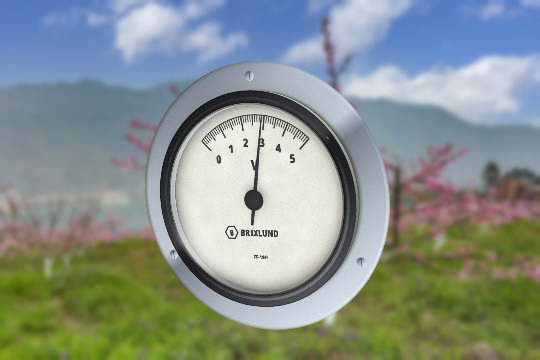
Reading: {"value": 3, "unit": "V"}
